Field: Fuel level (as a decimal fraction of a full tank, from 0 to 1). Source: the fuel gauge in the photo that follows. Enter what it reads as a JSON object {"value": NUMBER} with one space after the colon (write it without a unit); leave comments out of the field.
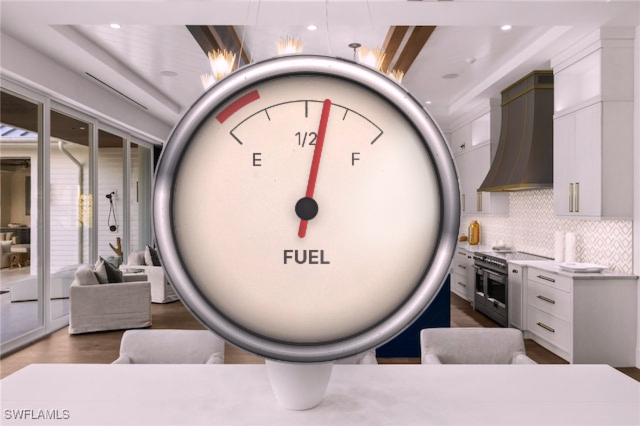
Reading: {"value": 0.625}
